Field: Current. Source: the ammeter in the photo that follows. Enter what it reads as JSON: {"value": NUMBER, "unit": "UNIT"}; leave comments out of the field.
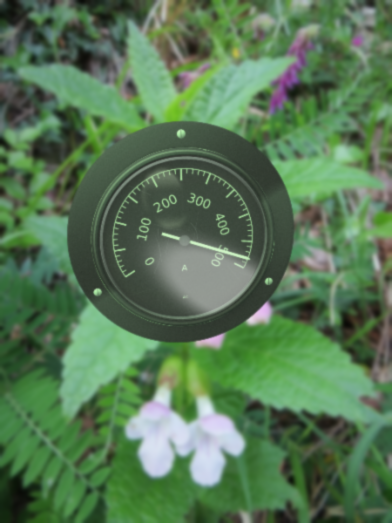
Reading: {"value": 480, "unit": "A"}
